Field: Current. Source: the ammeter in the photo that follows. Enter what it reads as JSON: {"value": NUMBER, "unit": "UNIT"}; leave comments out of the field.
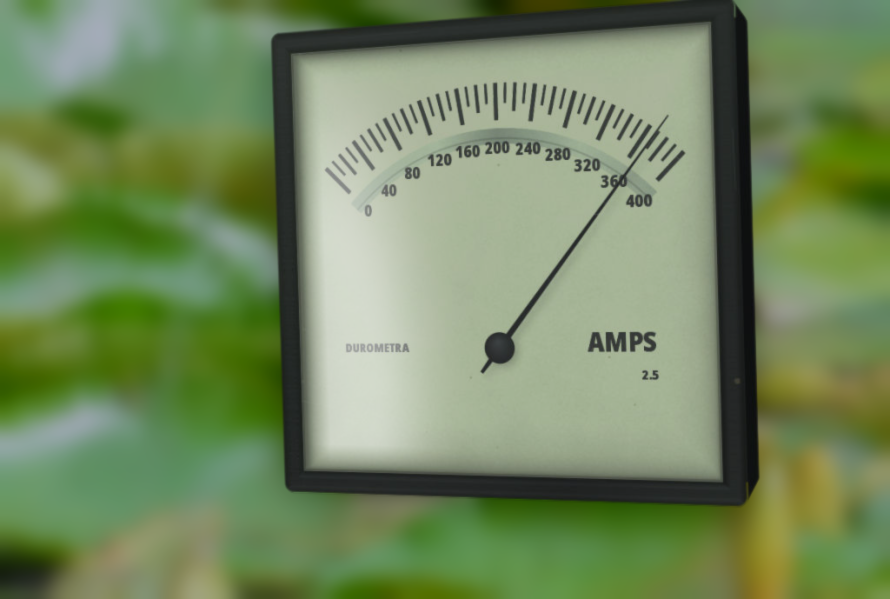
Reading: {"value": 370, "unit": "A"}
